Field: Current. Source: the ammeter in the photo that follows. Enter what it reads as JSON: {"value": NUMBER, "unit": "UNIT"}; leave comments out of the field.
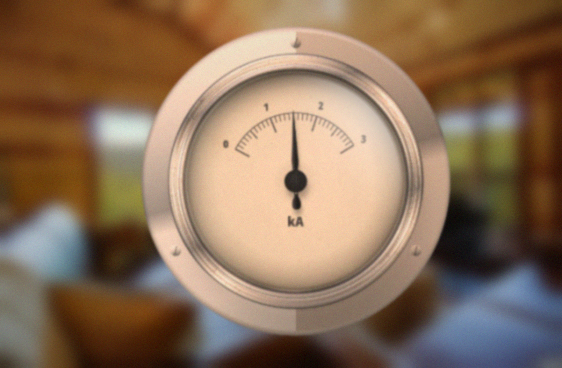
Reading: {"value": 1.5, "unit": "kA"}
